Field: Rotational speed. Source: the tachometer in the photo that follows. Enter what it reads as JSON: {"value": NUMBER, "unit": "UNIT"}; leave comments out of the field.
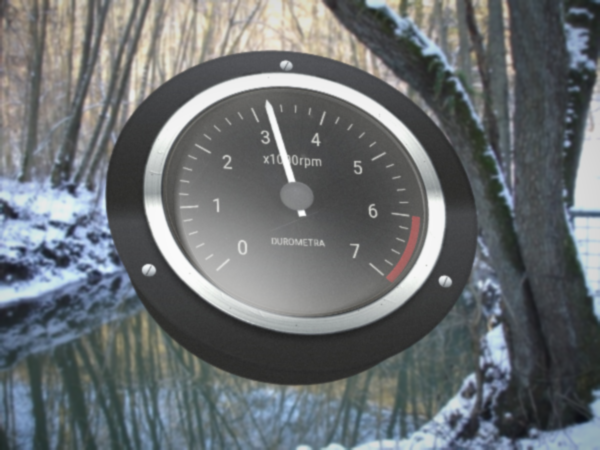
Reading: {"value": 3200, "unit": "rpm"}
